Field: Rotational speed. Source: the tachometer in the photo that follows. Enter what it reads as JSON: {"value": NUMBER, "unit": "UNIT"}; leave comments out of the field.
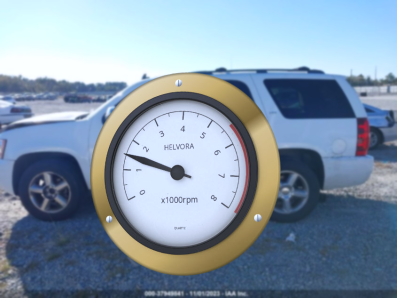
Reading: {"value": 1500, "unit": "rpm"}
